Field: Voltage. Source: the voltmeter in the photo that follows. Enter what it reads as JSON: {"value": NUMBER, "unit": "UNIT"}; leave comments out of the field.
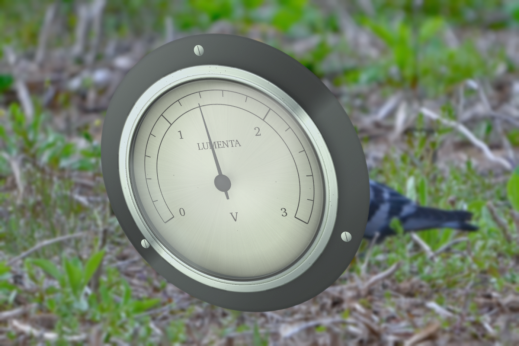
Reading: {"value": 1.4, "unit": "V"}
